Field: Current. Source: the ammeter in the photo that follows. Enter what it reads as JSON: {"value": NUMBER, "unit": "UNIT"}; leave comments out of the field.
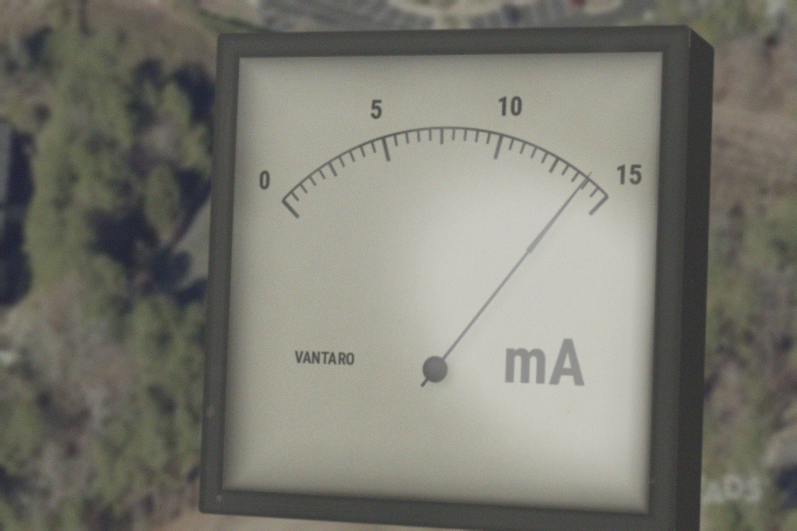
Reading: {"value": 14, "unit": "mA"}
